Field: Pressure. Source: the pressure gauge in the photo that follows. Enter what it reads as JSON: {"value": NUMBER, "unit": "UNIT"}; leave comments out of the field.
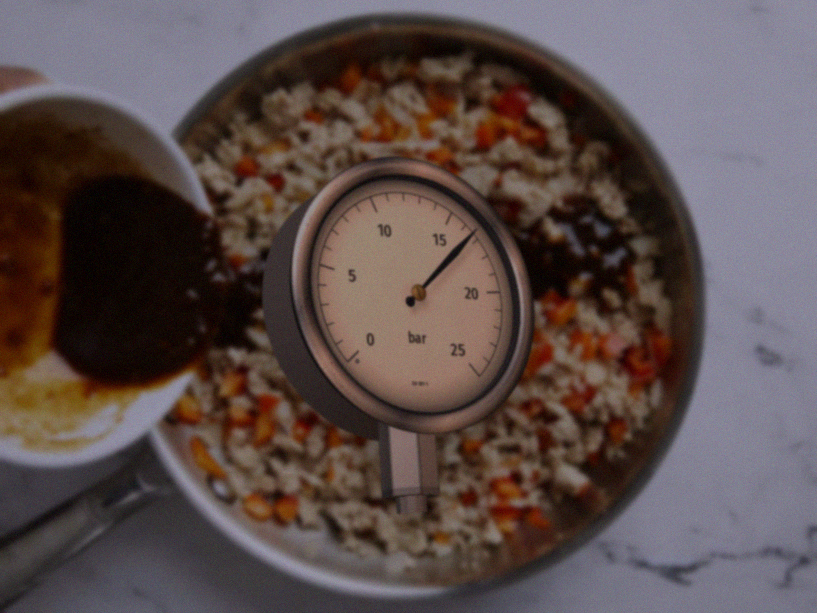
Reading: {"value": 16.5, "unit": "bar"}
